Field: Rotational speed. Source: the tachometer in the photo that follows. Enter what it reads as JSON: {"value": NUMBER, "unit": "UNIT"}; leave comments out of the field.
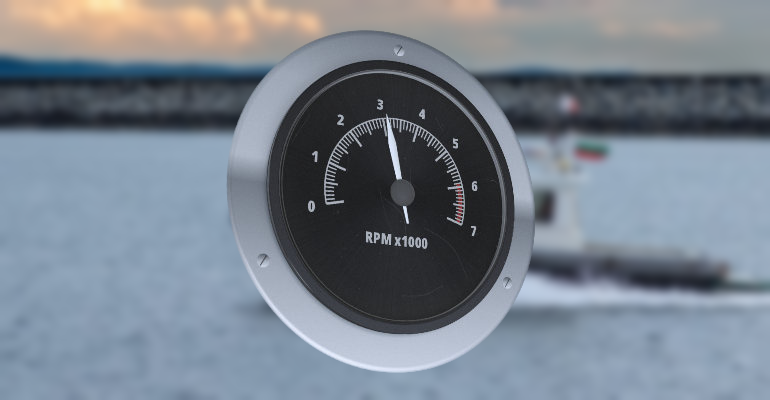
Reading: {"value": 3000, "unit": "rpm"}
